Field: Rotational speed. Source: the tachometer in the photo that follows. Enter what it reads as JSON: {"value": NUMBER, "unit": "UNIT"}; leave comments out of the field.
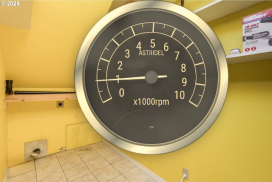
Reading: {"value": 1000, "unit": "rpm"}
